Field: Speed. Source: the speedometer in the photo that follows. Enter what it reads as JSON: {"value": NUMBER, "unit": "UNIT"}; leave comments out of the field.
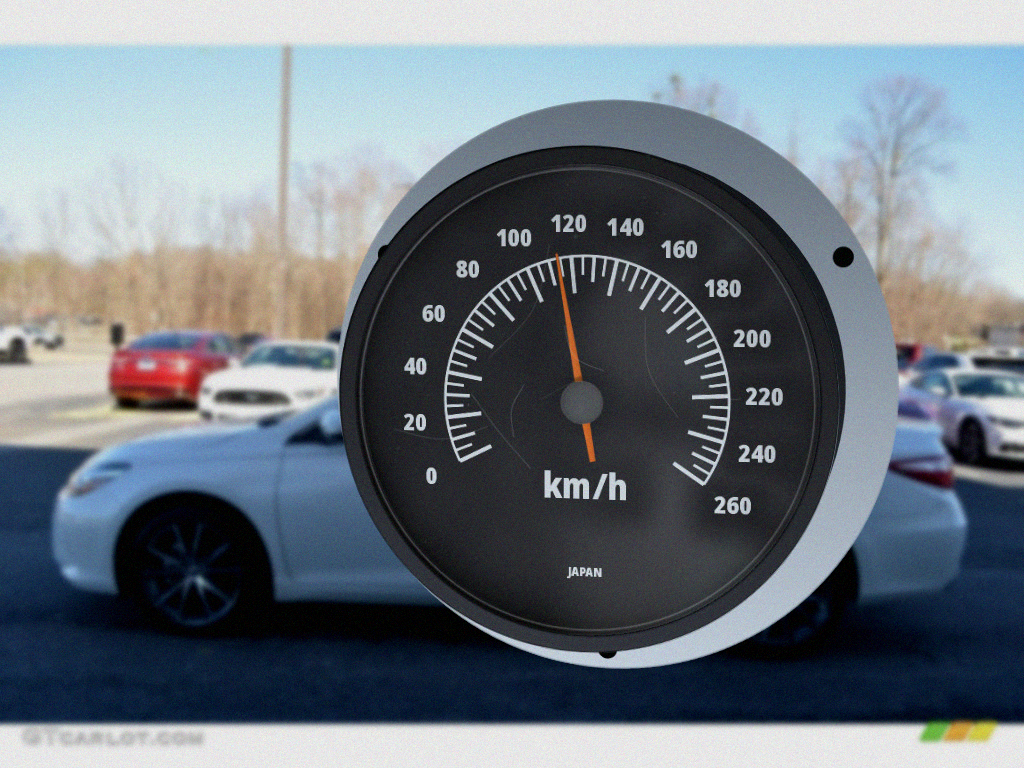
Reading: {"value": 115, "unit": "km/h"}
